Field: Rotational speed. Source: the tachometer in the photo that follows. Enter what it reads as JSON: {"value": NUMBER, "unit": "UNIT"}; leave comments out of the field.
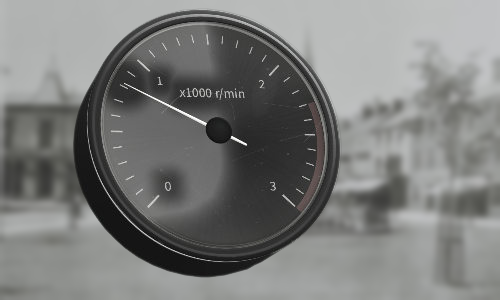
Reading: {"value": 800, "unit": "rpm"}
